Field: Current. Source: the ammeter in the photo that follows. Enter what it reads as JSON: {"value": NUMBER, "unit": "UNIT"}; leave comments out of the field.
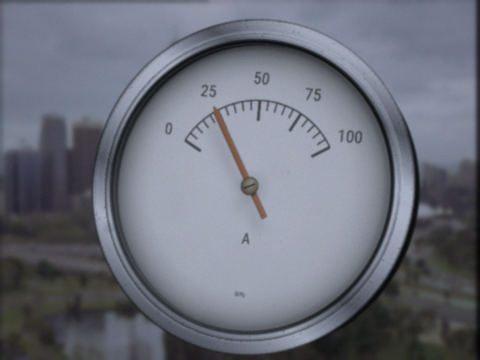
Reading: {"value": 25, "unit": "A"}
